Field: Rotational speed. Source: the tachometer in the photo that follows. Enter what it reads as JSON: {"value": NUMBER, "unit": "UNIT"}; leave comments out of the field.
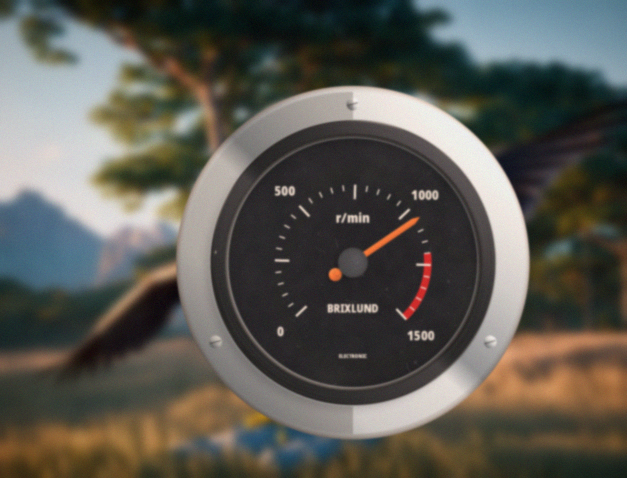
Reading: {"value": 1050, "unit": "rpm"}
